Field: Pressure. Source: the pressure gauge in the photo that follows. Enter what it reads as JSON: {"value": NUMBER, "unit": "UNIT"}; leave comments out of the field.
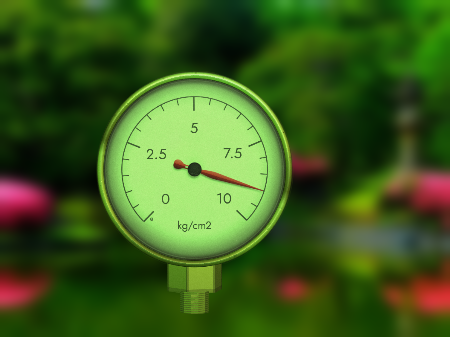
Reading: {"value": 9, "unit": "kg/cm²"}
